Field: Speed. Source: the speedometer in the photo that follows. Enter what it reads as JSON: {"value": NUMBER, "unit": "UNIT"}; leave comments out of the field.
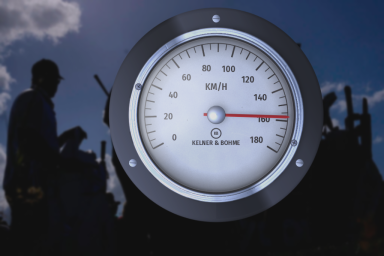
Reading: {"value": 157.5, "unit": "km/h"}
